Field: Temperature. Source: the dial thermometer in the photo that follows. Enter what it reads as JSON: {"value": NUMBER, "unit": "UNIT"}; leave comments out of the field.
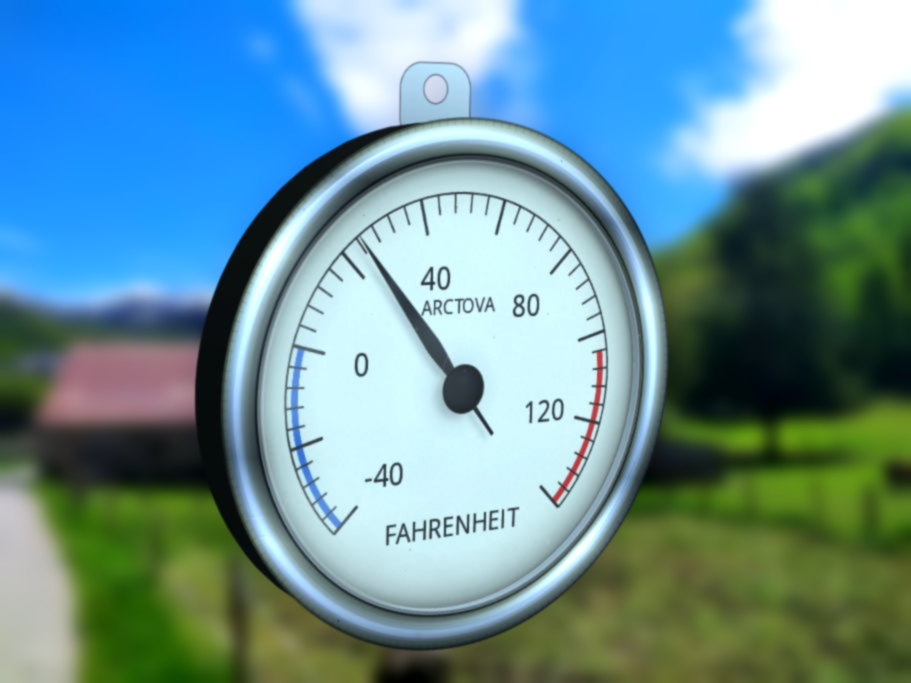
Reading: {"value": 24, "unit": "°F"}
